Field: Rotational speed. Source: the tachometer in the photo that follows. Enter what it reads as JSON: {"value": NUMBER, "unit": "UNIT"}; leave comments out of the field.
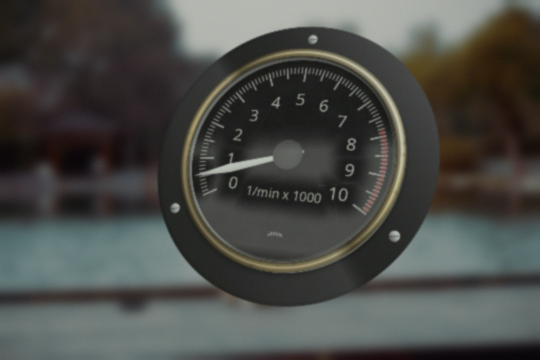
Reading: {"value": 500, "unit": "rpm"}
